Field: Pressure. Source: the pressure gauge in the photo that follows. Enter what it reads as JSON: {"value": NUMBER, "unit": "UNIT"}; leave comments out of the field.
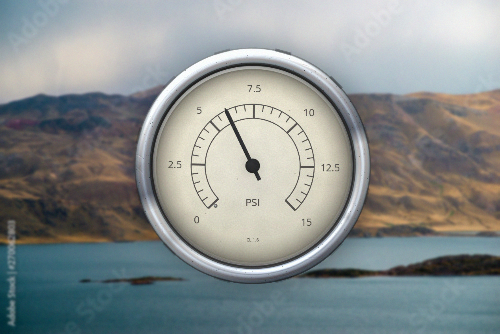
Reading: {"value": 6, "unit": "psi"}
